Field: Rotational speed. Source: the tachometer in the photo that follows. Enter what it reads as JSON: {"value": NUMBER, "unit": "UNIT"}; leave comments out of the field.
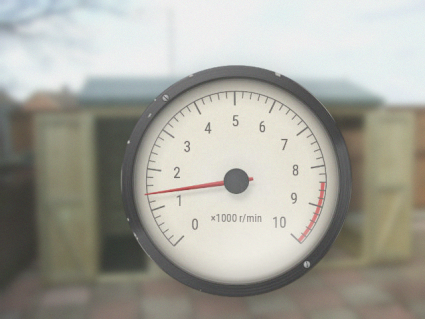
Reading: {"value": 1400, "unit": "rpm"}
